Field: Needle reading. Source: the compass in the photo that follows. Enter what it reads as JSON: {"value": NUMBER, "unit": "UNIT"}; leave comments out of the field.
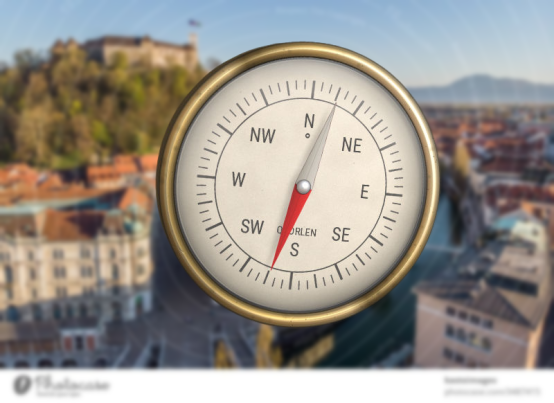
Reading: {"value": 195, "unit": "°"}
